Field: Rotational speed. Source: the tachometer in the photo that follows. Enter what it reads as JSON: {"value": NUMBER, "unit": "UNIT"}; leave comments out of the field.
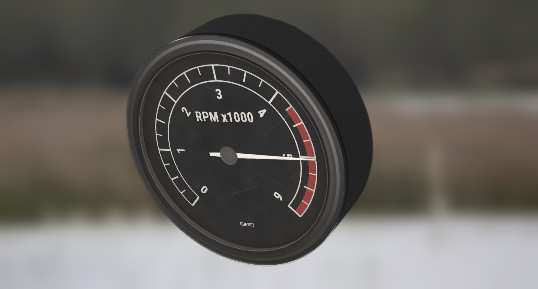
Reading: {"value": 5000, "unit": "rpm"}
